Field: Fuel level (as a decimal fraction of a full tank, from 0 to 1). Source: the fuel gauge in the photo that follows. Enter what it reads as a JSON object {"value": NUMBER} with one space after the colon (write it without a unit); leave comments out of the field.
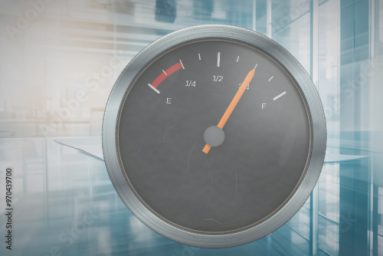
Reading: {"value": 0.75}
